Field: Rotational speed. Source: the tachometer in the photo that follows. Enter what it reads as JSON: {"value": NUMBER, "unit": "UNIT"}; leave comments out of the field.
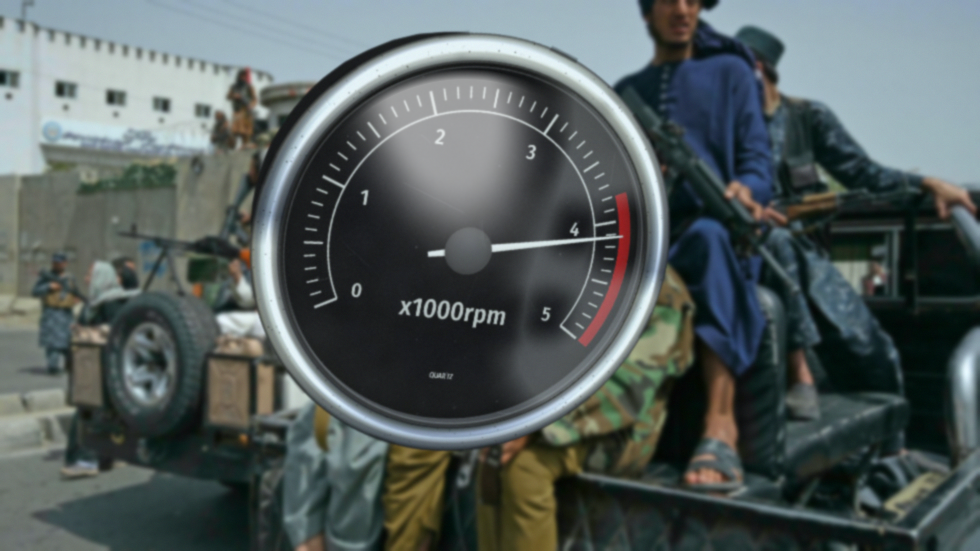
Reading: {"value": 4100, "unit": "rpm"}
